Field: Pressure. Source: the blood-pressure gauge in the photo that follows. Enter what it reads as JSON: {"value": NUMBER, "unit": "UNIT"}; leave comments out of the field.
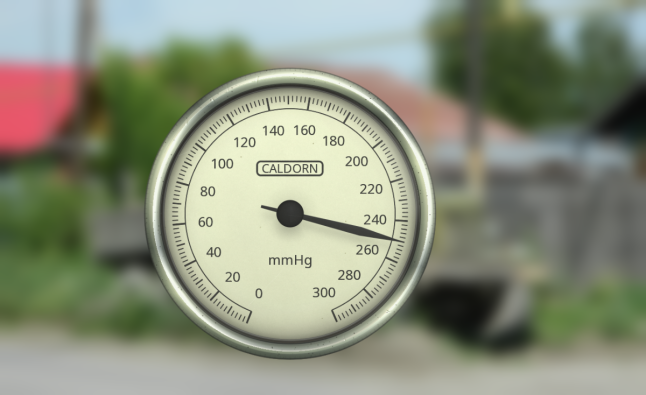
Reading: {"value": 250, "unit": "mmHg"}
